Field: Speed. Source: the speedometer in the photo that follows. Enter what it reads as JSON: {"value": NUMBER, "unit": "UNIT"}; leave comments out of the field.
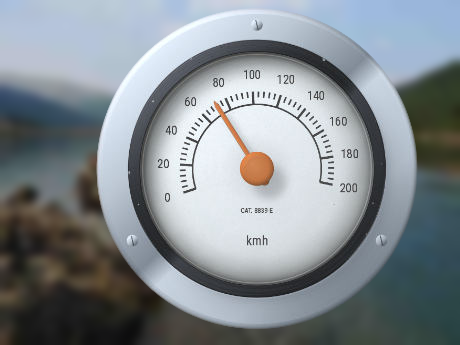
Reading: {"value": 72, "unit": "km/h"}
